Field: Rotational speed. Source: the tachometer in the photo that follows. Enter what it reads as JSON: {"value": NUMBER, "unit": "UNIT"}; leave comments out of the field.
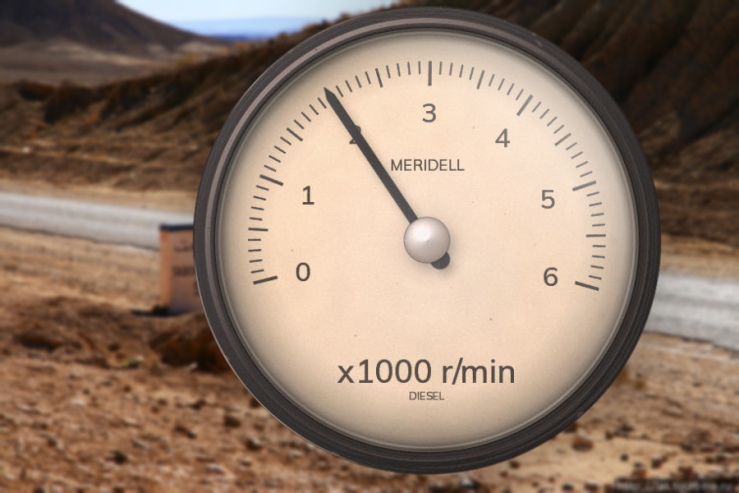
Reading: {"value": 2000, "unit": "rpm"}
